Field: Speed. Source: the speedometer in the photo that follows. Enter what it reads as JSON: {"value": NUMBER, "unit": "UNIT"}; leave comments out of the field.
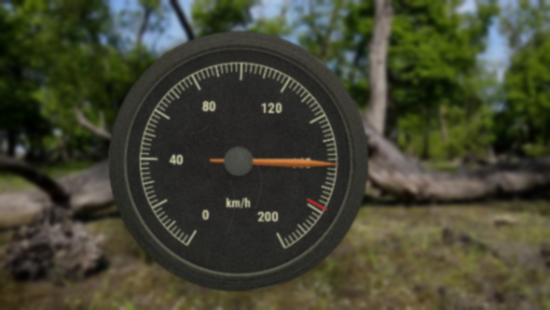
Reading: {"value": 160, "unit": "km/h"}
